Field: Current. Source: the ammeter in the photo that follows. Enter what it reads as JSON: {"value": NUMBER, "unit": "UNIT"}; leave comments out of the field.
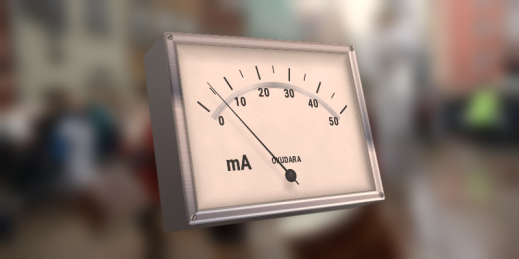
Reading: {"value": 5, "unit": "mA"}
